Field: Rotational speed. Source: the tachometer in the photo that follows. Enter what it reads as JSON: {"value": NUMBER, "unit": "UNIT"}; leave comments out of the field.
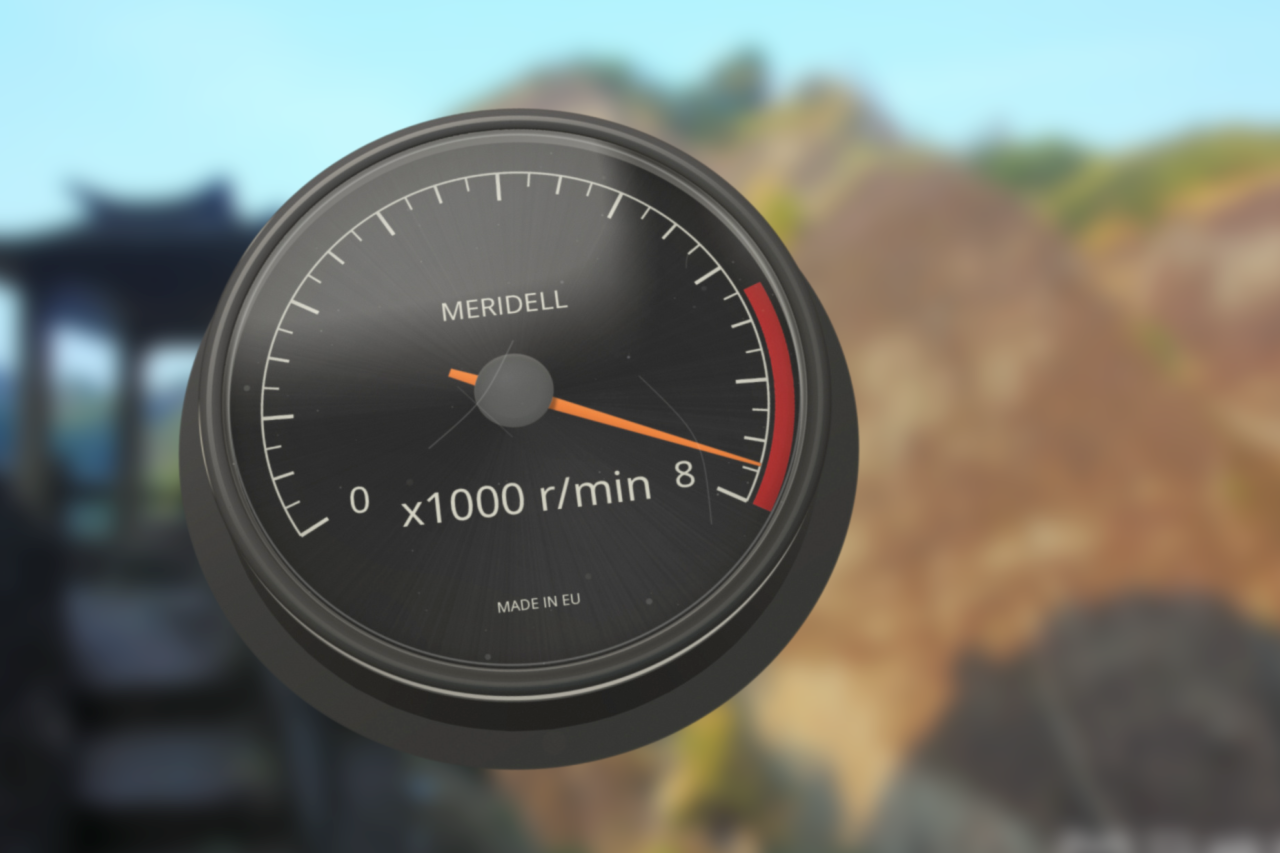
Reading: {"value": 7750, "unit": "rpm"}
